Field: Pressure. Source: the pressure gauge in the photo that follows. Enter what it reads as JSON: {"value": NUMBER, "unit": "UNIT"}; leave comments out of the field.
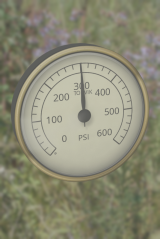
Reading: {"value": 300, "unit": "psi"}
